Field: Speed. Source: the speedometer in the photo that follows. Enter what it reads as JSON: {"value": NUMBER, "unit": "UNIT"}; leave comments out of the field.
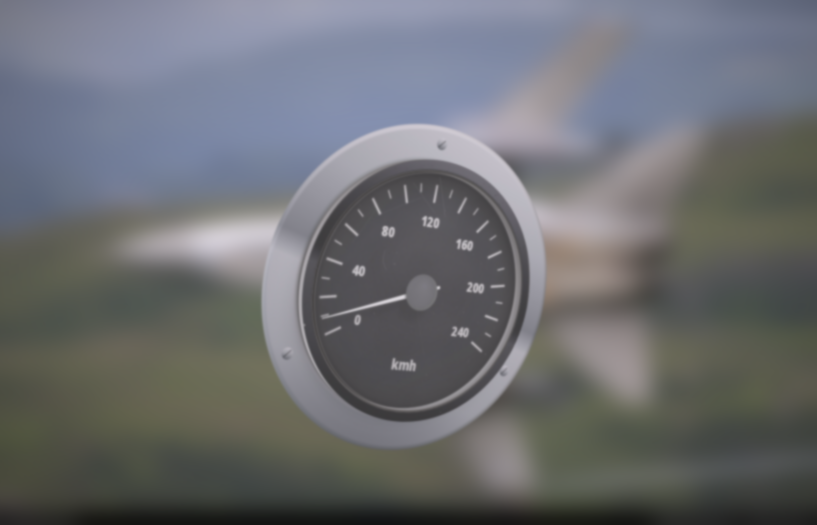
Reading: {"value": 10, "unit": "km/h"}
